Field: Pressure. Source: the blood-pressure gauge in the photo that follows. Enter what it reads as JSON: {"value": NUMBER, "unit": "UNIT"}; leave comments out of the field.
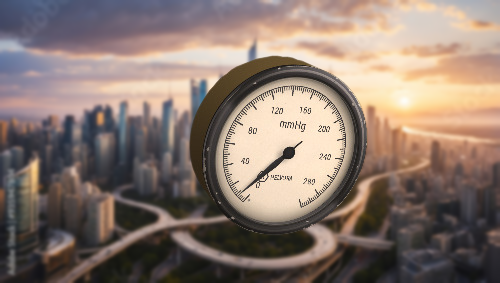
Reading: {"value": 10, "unit": "mmHg"}
